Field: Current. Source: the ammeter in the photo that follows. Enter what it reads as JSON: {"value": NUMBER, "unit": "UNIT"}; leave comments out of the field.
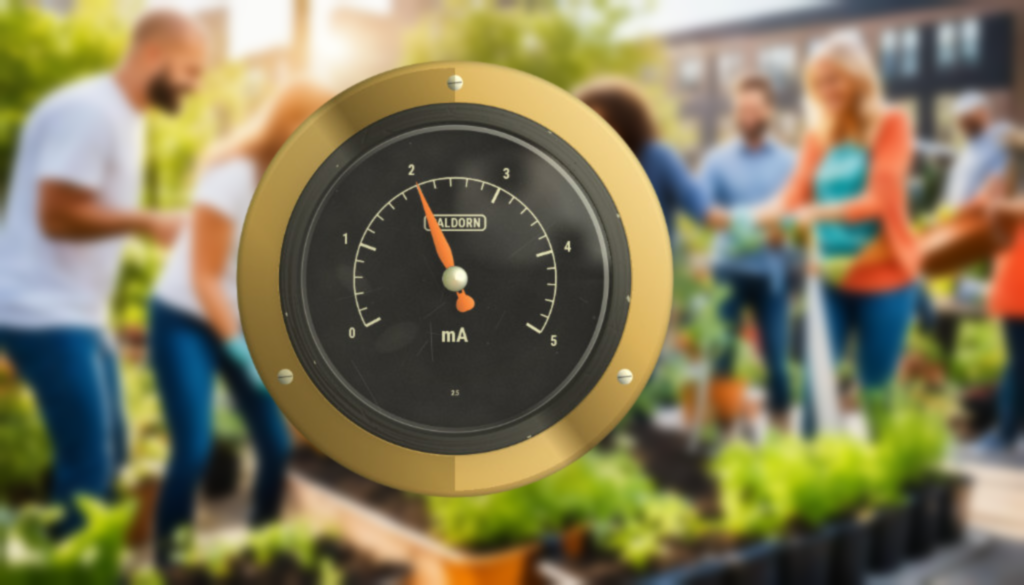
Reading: {"value": 2, "unit": "mA"}
